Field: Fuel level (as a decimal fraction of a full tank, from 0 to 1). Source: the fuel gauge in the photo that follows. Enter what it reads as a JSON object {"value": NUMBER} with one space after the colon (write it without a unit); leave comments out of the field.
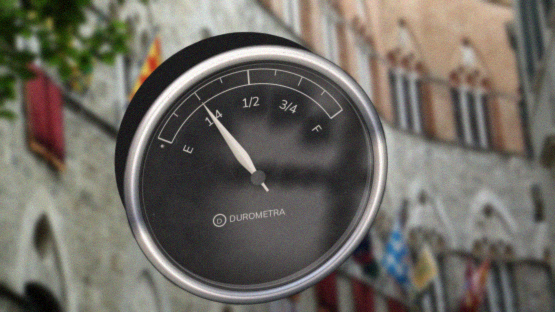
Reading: {"value": 0.25}
